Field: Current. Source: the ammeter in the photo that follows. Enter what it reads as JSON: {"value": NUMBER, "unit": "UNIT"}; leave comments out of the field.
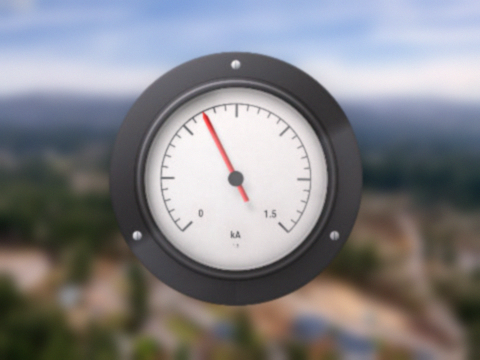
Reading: {"value": 0.6, "unit": "kA"}
